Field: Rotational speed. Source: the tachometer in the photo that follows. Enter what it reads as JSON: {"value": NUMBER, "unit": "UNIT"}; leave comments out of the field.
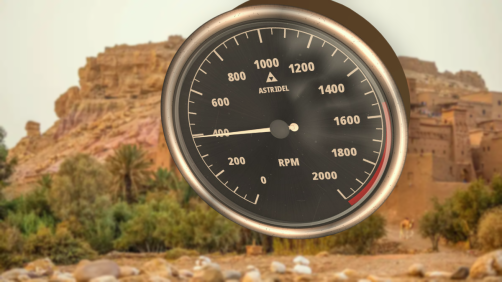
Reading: {"value": 400, "unit": "rpm"}
